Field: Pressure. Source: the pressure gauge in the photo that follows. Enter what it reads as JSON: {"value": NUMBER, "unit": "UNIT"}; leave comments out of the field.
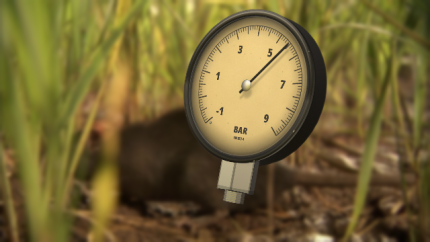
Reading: {"value": 5.5, "unit": "bar"}
